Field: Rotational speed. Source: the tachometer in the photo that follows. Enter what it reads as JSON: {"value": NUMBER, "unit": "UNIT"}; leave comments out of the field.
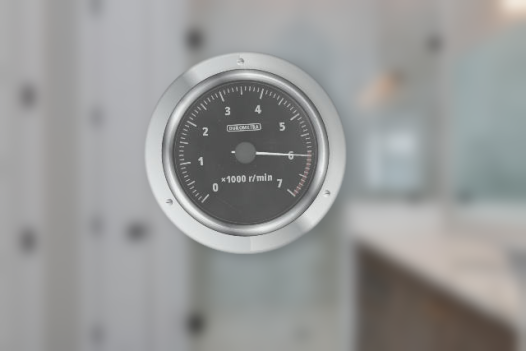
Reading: {"value": 6000, "unit": "rpm"}
